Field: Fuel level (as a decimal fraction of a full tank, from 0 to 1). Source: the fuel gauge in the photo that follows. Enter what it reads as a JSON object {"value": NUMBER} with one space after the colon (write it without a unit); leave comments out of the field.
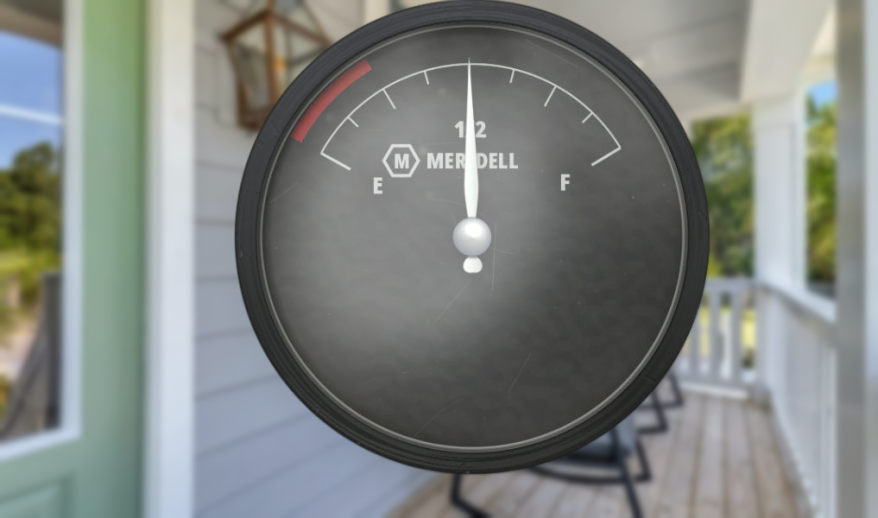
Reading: {"value": 0.5}
